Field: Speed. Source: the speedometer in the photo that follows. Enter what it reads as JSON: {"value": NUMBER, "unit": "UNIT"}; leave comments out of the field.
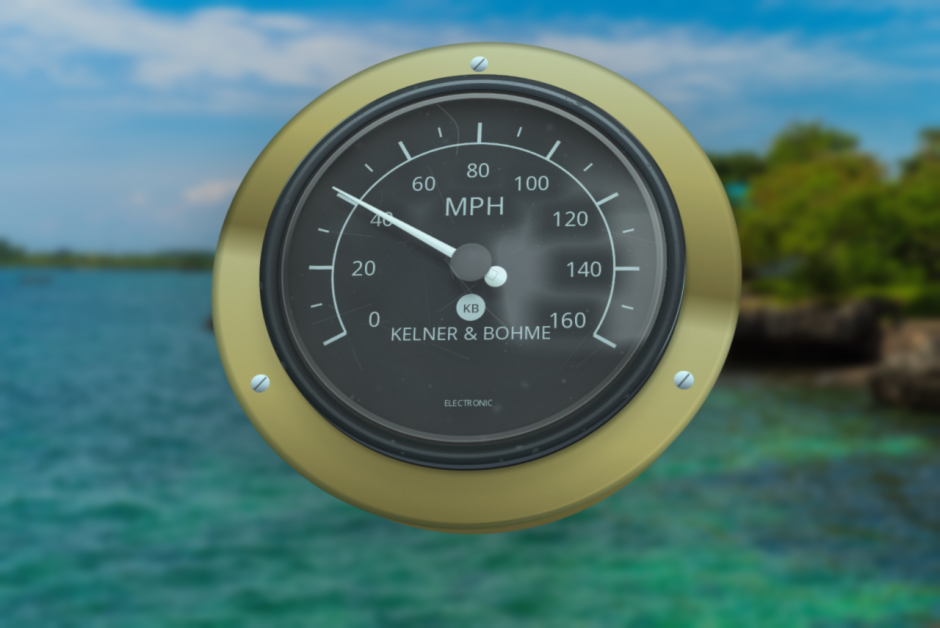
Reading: {"value": 40, "unit": "mph"}
